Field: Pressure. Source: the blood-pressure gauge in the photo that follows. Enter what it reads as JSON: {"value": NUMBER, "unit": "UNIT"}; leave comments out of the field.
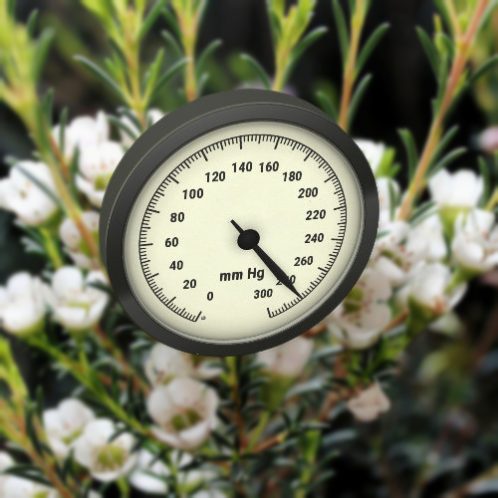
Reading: {"value": 280, "unit": "mmHg"}
